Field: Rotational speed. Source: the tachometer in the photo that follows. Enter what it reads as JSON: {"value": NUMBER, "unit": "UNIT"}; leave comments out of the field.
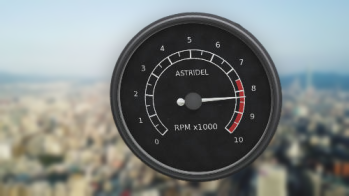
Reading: {"value": 8250, "unit": "rpm"}
